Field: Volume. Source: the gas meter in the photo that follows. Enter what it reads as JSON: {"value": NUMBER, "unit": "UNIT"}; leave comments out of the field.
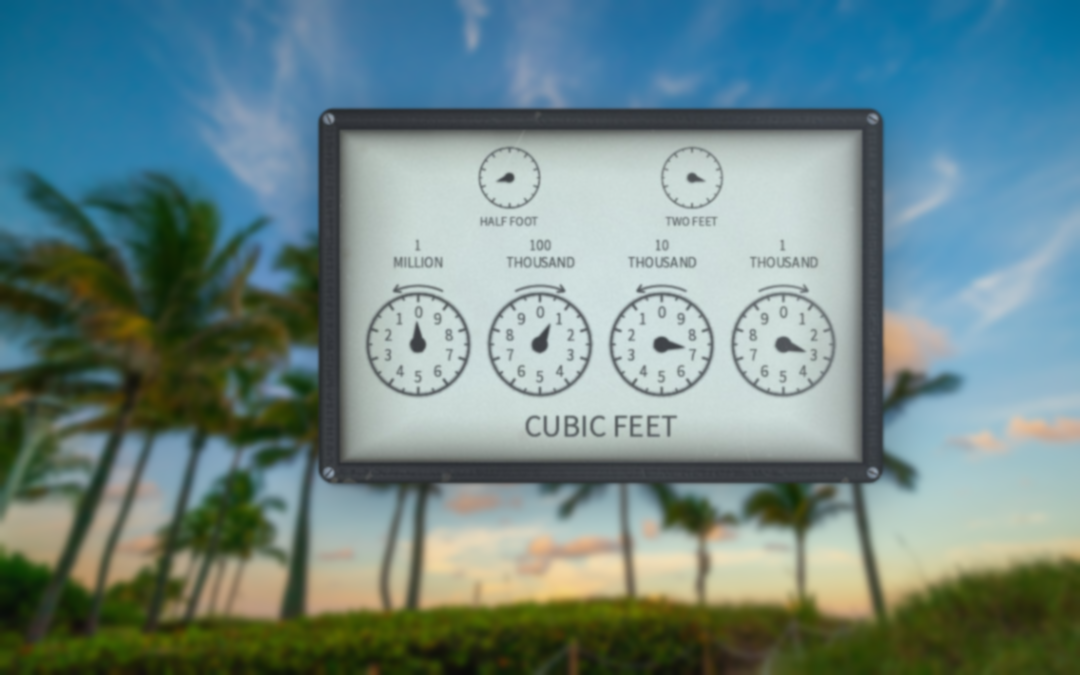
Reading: {"value": 7300, "unit": "ft³"}
